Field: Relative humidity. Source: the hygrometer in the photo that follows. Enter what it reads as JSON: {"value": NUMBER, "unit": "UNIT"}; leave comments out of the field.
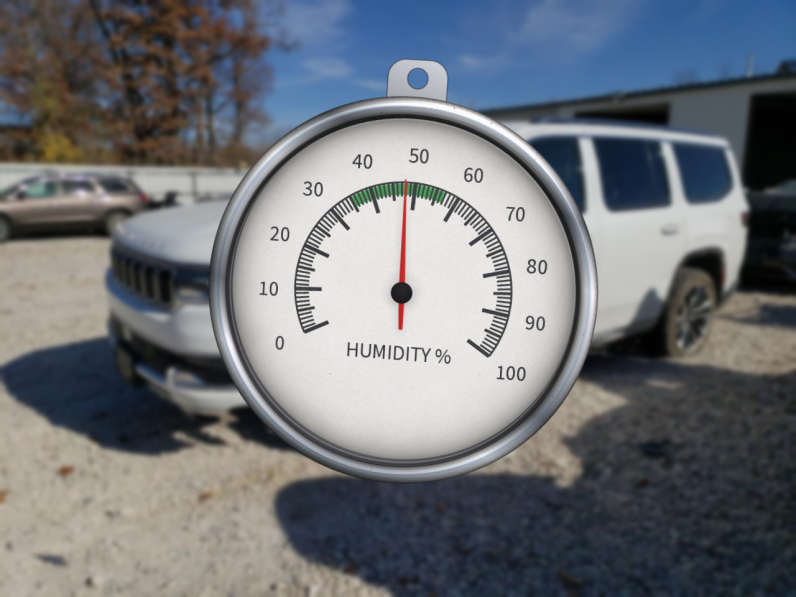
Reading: {"value": 48, "unit": "%"}
